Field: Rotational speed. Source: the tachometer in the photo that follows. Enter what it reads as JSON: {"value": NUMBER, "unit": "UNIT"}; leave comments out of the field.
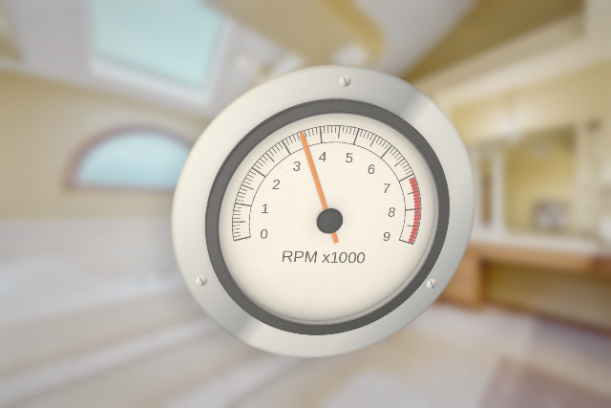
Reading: {"value": 3500, "unit": "rpm"}
